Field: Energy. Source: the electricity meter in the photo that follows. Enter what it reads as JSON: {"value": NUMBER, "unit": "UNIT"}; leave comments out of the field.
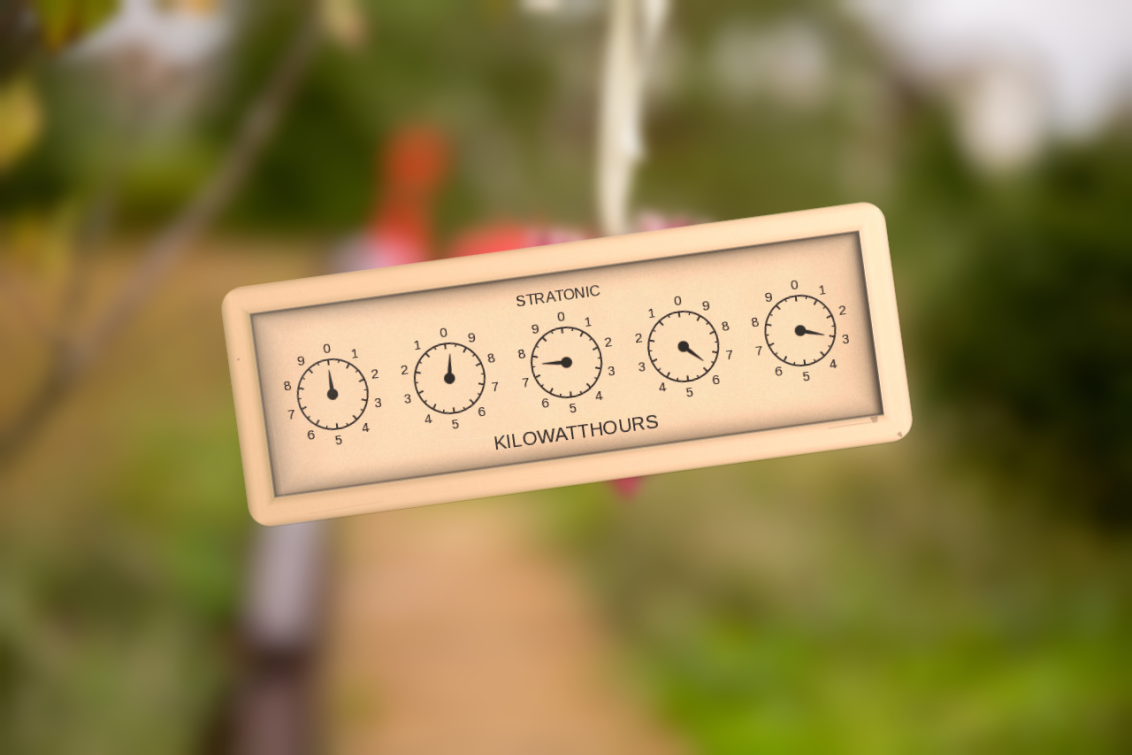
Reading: {"value": 99763, "unit": "kWh"}
